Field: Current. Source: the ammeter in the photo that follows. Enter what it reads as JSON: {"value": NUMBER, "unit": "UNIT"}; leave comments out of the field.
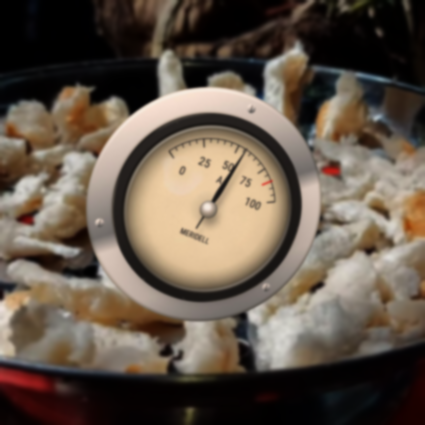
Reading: {"value": 55, "unit": "A"}
